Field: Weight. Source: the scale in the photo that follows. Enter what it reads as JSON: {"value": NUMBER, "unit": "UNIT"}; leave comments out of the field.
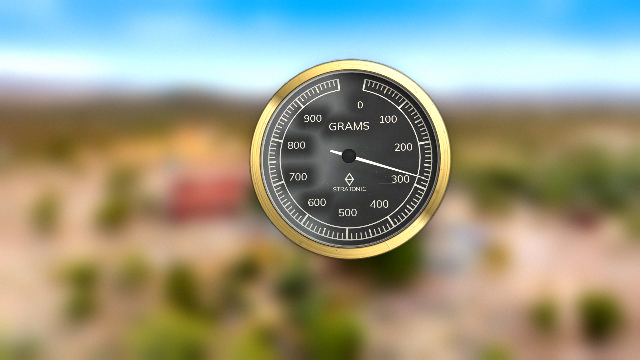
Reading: {"value": 280, "unit": "g"}
